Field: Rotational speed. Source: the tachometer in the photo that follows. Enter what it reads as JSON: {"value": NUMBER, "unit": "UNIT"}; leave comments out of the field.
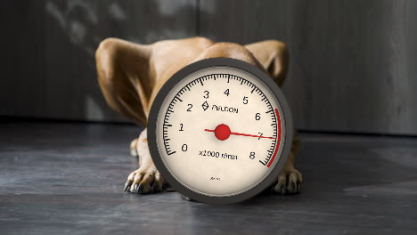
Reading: {"value": 7000, "unit": "rpm"}
